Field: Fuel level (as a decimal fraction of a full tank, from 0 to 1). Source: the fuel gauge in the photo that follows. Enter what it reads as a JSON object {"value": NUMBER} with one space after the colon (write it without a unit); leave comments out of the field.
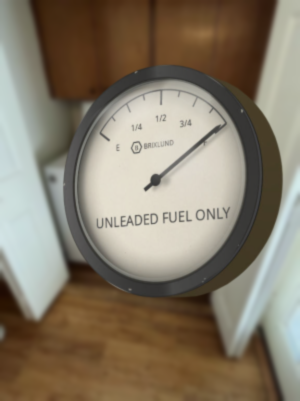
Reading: {"value": 1}
